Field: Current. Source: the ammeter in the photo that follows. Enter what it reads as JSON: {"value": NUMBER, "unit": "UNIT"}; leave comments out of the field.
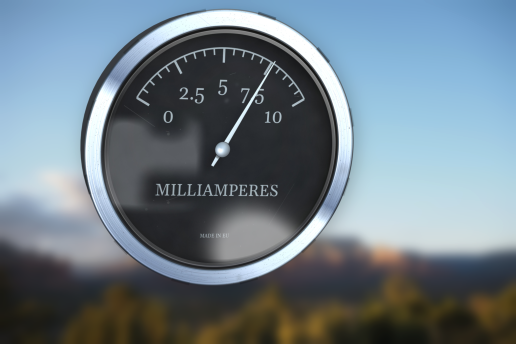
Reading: {"value": 7.5, "unit": "mA"}
